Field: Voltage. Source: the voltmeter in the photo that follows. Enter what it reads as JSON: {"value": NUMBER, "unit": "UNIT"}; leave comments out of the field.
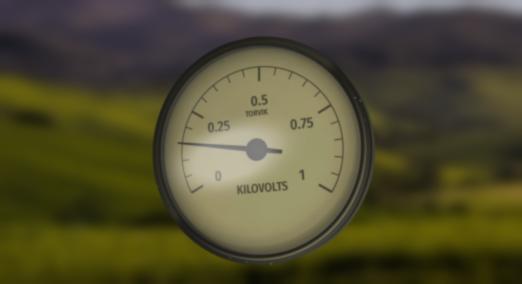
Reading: {"value": 0.15, "unit": "kV"}
